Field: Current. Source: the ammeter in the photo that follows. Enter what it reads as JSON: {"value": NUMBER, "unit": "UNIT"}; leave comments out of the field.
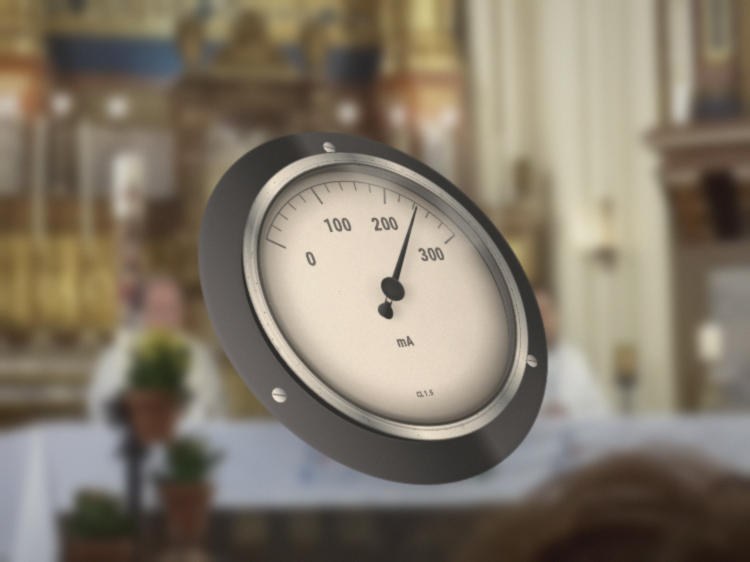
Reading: {"value": 240, "unit": "mA"}
